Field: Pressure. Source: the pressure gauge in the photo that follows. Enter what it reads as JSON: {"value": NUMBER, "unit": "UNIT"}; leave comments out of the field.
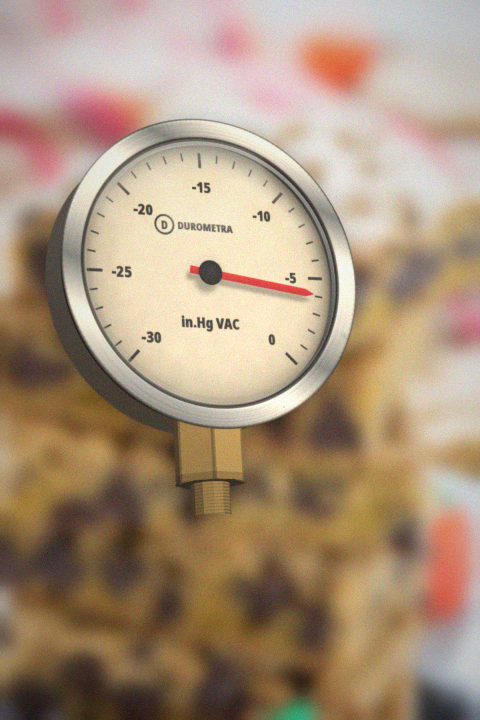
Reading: {"value": -4, "unit": "inHg"}
